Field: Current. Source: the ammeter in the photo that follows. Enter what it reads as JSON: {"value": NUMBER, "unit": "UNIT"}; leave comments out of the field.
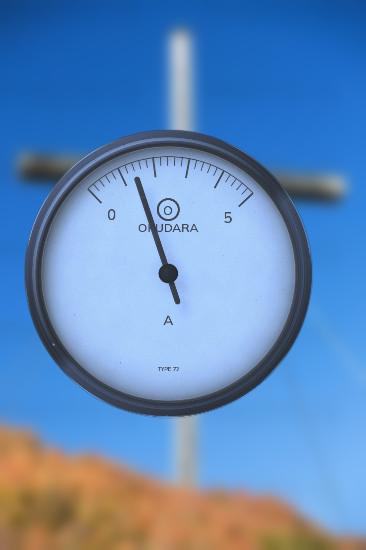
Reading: {"value": 1.4, "unit": "A"}
